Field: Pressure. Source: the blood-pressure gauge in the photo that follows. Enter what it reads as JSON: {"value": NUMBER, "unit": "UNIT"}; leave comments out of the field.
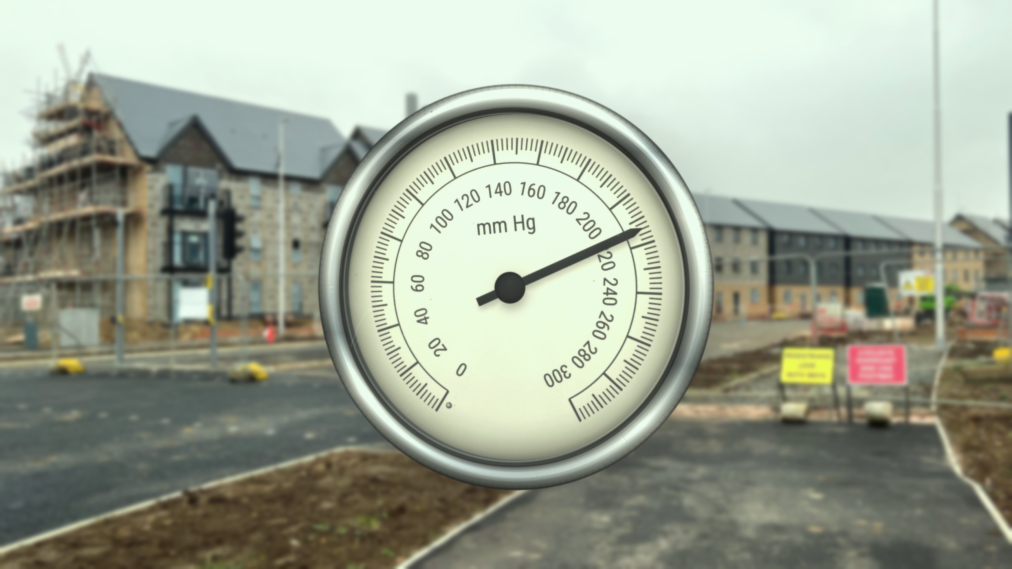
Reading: {"value": 214, "unit": "mmHg"}
